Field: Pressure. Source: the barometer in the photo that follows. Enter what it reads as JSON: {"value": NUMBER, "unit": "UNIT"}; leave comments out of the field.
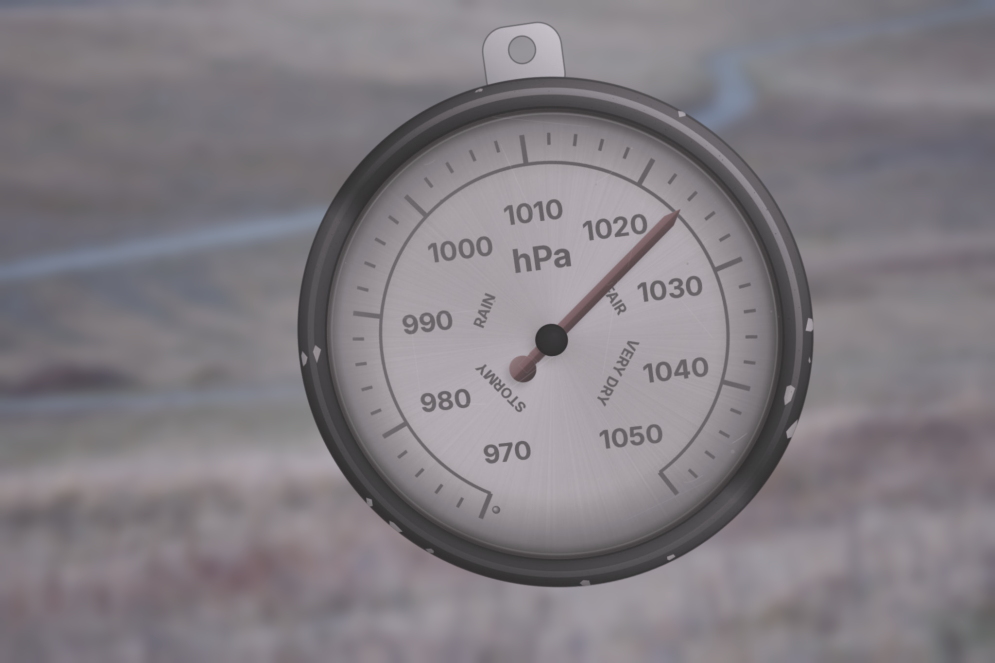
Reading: {"value": 1024, "unit": "hPa"}
